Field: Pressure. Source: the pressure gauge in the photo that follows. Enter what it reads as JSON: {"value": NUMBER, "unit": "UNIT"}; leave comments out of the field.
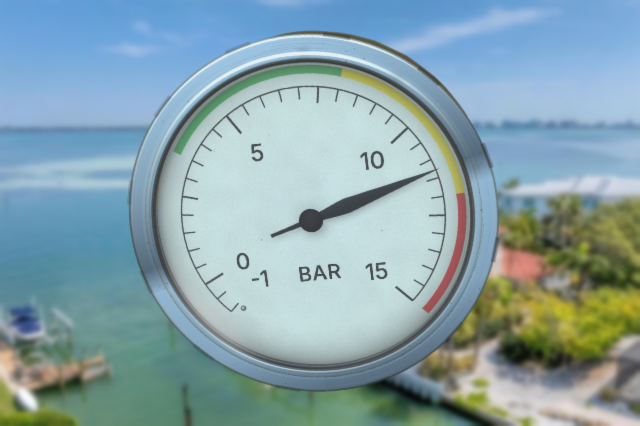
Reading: {"value": 11.25, "unit": "bar"}
